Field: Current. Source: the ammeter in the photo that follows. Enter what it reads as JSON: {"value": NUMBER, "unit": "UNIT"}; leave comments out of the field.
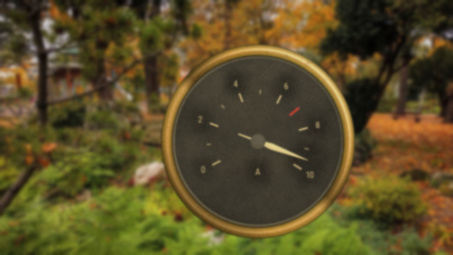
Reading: {"value": 9.5, "unit": "A"}
